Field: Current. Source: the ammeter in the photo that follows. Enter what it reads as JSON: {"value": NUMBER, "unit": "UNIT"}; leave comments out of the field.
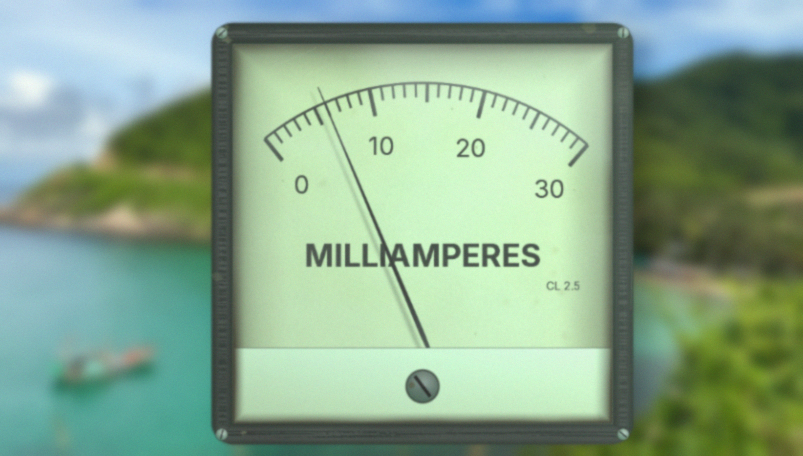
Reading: {"value": 6, "unit": "mA"}
